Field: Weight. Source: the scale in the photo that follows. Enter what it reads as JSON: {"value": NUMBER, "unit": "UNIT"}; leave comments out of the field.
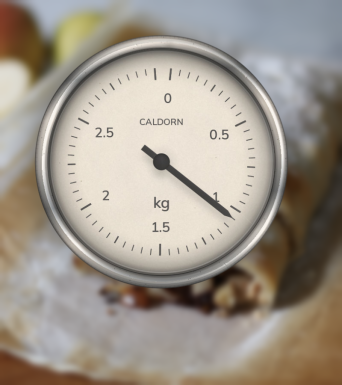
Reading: {"value": 1.05, "unit": "kg"}
